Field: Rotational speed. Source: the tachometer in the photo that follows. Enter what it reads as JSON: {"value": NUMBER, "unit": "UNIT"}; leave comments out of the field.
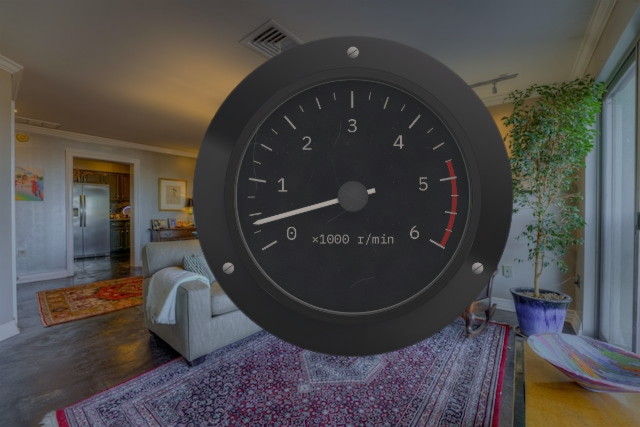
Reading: {"value": 375, "unit": "rpm"}
